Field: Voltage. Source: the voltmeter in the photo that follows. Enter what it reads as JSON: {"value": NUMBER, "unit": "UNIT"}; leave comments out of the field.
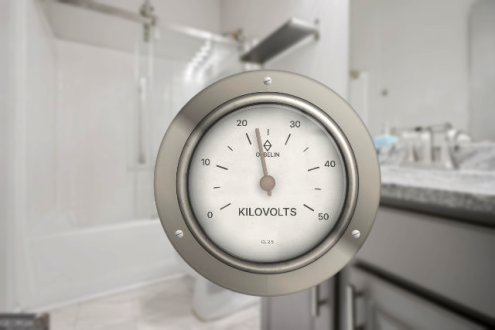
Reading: {"value": 22.5, "unit": "kV"}
